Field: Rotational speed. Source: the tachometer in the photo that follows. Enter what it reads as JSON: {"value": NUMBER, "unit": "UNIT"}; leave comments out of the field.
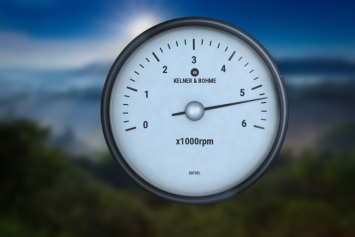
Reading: {"value": 5300, "unit": "rpm"}
